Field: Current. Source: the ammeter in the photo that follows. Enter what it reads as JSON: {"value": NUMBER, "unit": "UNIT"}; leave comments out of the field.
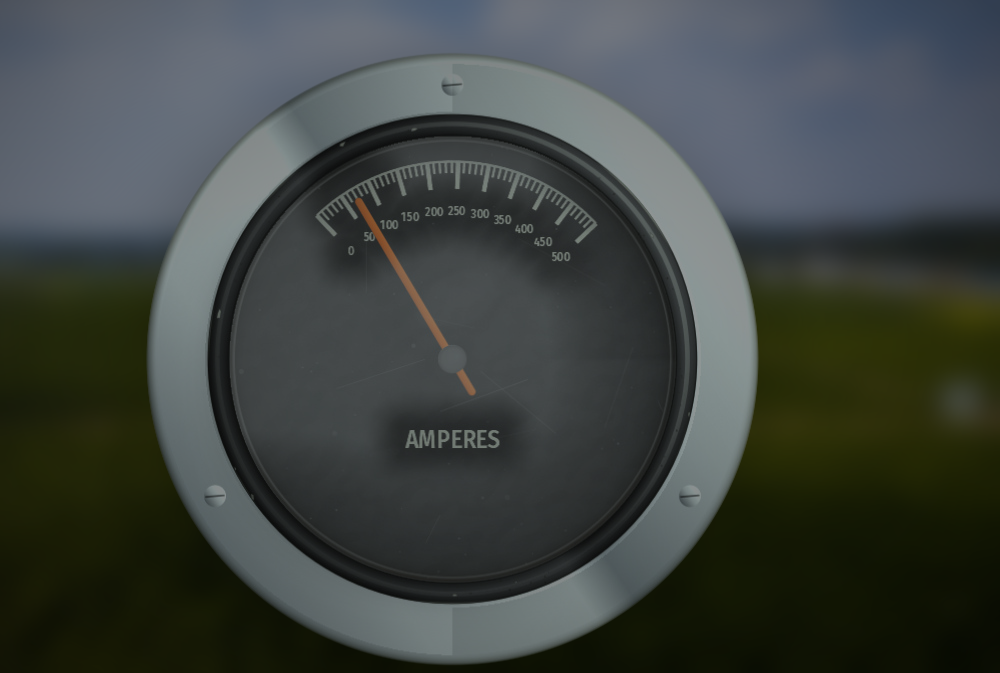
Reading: {"value": 70, "unit": "A"}
